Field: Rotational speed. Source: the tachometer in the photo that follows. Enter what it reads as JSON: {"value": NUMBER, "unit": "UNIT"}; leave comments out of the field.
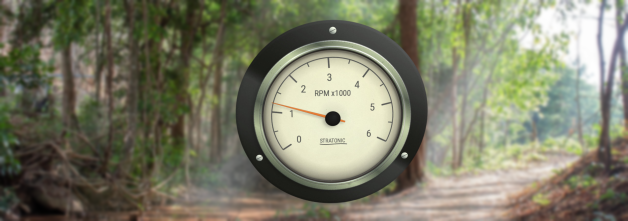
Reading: {"value": 1250, "unit": "rpm"}
